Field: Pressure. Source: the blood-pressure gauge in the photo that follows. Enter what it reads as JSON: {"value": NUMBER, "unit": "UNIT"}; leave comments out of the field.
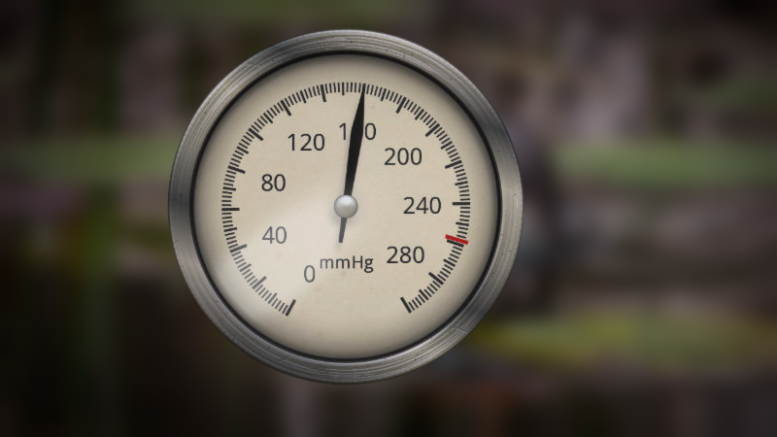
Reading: {"value": 160, "unit": "mmHg"}
